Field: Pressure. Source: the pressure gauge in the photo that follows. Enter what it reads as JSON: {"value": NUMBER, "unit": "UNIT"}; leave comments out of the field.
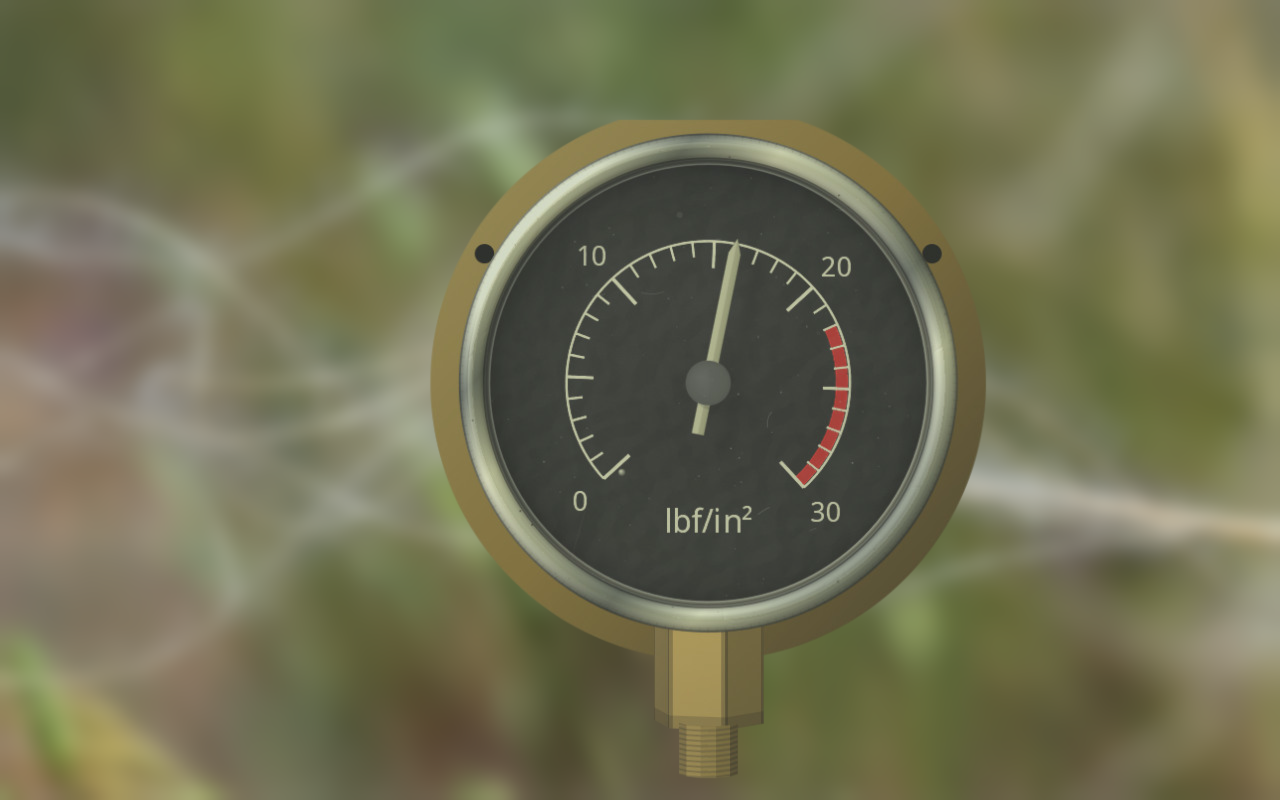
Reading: {"value": 16, "unit": "psi"}
